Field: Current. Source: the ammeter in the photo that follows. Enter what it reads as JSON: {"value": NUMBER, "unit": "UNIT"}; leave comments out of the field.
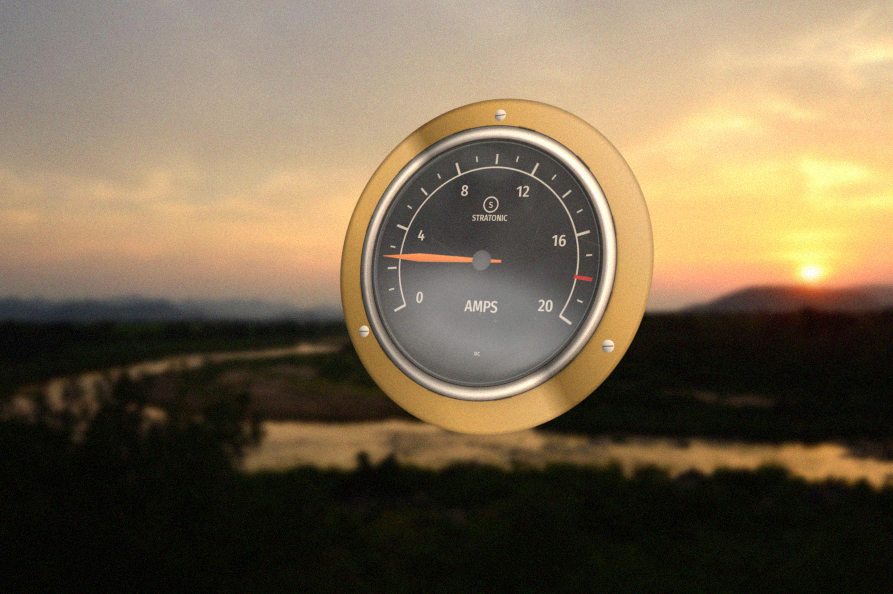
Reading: {"value": 2.5, "unit": "A"}
